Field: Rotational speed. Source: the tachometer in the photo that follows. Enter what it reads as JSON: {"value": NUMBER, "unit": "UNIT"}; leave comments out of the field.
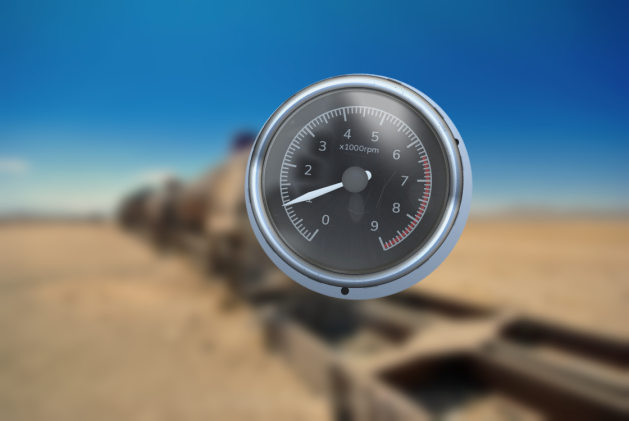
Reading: {"value": 1000, "unit": "rpm"}
